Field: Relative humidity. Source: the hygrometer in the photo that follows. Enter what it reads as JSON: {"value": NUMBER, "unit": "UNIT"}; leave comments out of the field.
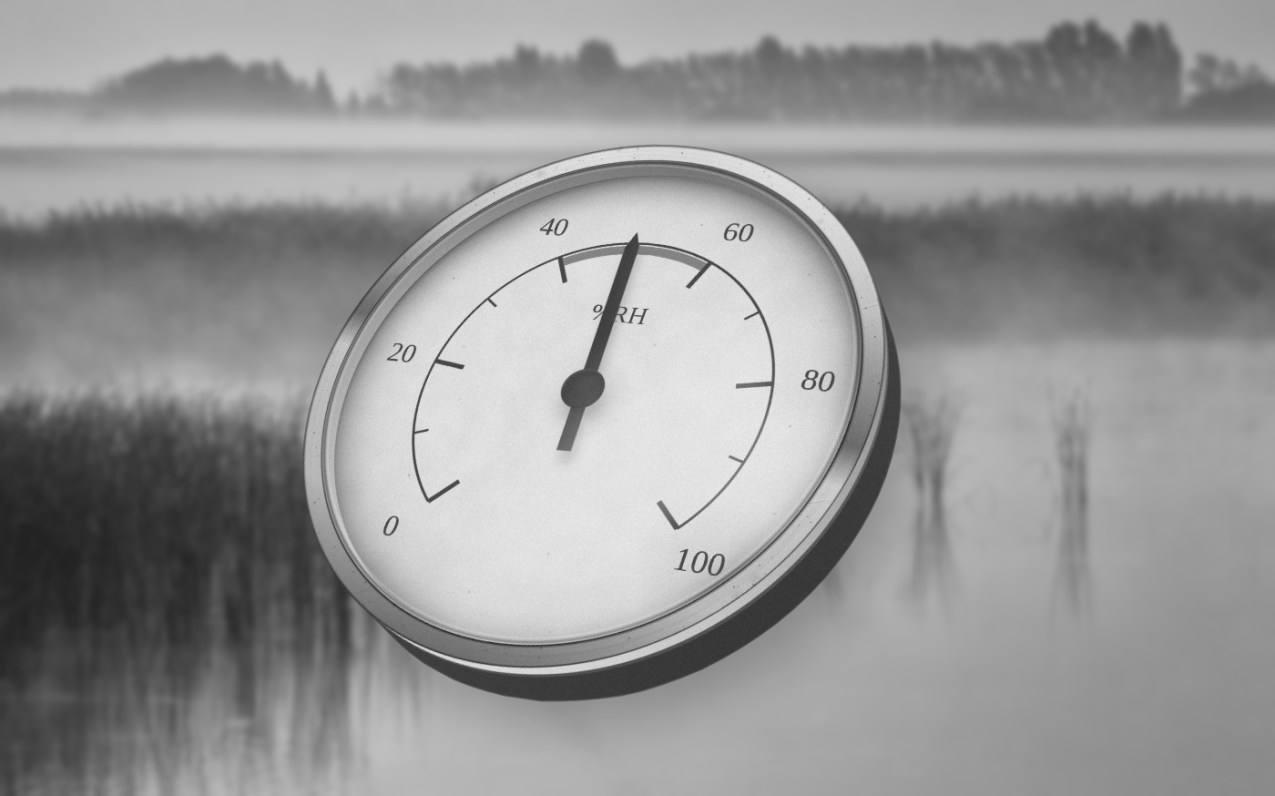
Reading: {"value": 50, "unit": "%"}
